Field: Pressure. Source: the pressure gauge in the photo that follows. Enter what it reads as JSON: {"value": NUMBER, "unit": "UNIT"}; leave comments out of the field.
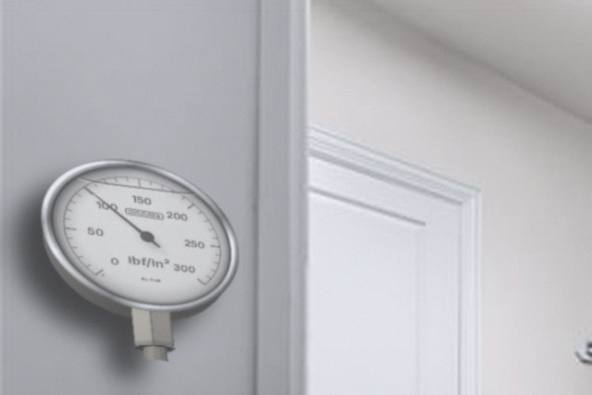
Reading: {"value": 100, "unit": "psi"}
